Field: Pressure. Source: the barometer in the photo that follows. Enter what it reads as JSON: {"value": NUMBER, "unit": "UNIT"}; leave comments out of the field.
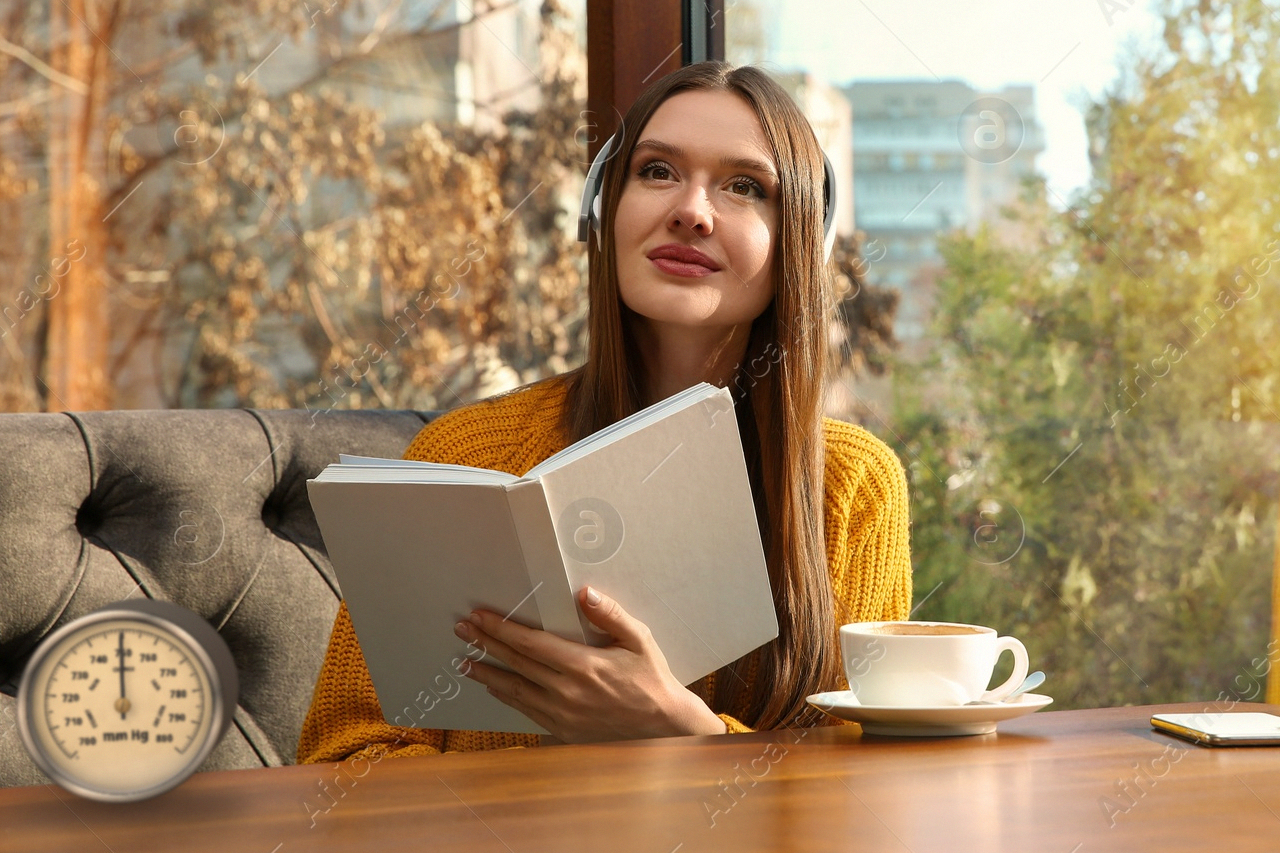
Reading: {"value": 750, "unit": "mmHg"}
